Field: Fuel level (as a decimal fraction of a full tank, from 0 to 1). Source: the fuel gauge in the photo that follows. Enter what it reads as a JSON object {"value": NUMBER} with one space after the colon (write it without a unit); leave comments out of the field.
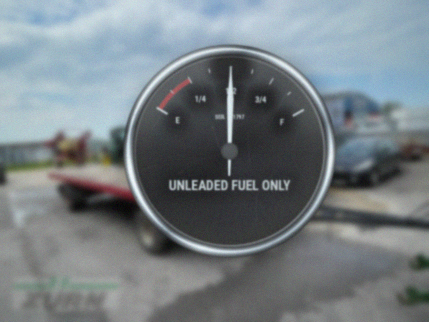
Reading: {"value": 0.5}
